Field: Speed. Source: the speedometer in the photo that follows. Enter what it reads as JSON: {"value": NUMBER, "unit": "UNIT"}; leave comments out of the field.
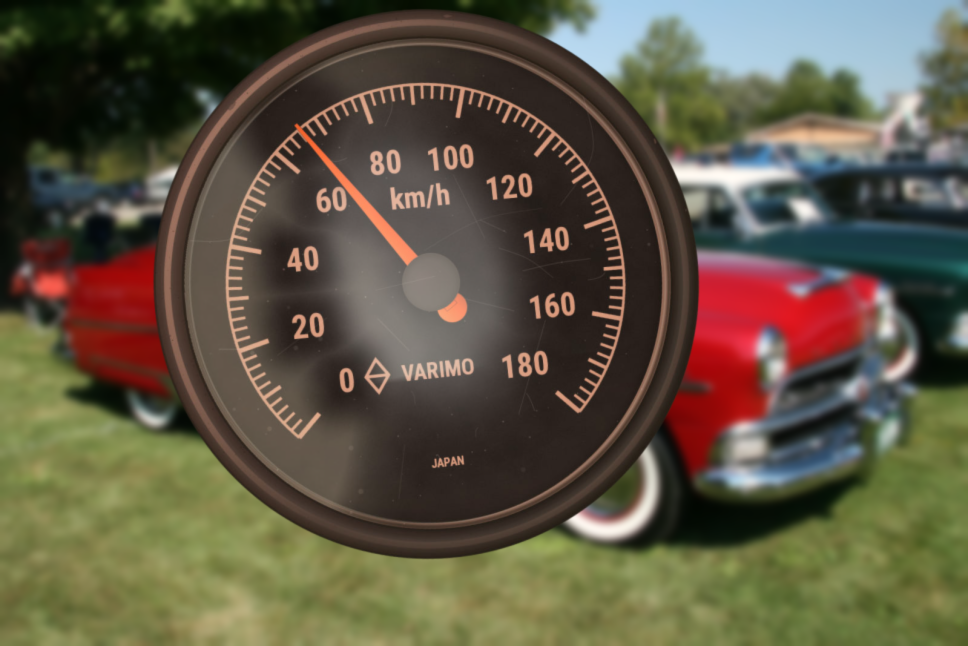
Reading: {"value": 66, "unit": "km/h"}
